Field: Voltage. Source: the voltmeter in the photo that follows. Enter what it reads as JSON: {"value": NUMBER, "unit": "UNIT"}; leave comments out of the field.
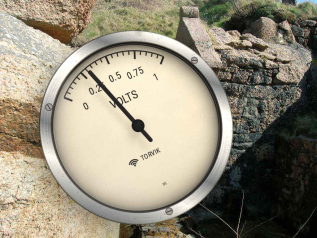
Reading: {"value": 0.3, "unit": "V"}
